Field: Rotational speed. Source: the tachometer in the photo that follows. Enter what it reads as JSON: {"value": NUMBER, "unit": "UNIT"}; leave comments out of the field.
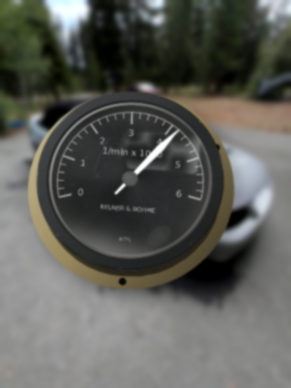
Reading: {"value": 4200, "unit": "rpm"}
